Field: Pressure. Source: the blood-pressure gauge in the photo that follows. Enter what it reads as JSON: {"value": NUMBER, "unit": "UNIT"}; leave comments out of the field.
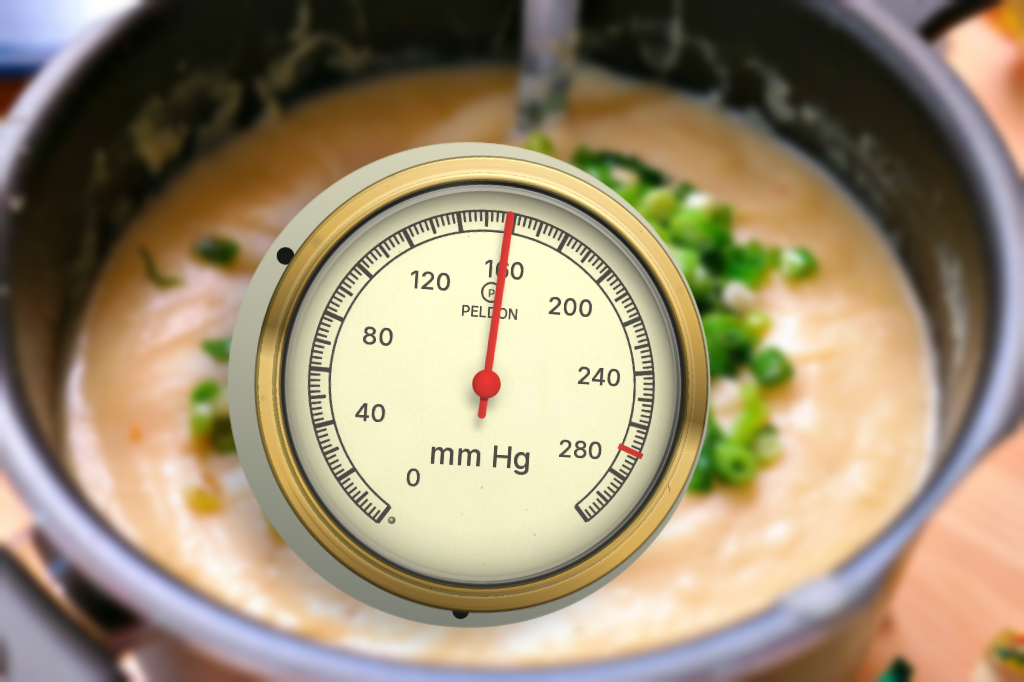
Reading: {"value": 158, "unit": "mmHg"}
